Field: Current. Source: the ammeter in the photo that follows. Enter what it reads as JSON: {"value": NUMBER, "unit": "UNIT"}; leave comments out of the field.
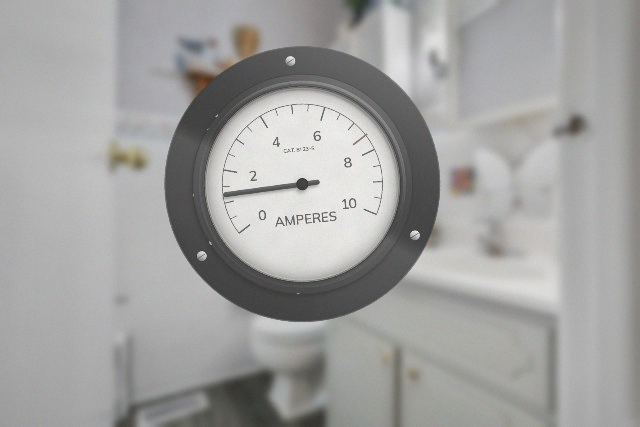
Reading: {"value": 1.25, "unit": "A"}
